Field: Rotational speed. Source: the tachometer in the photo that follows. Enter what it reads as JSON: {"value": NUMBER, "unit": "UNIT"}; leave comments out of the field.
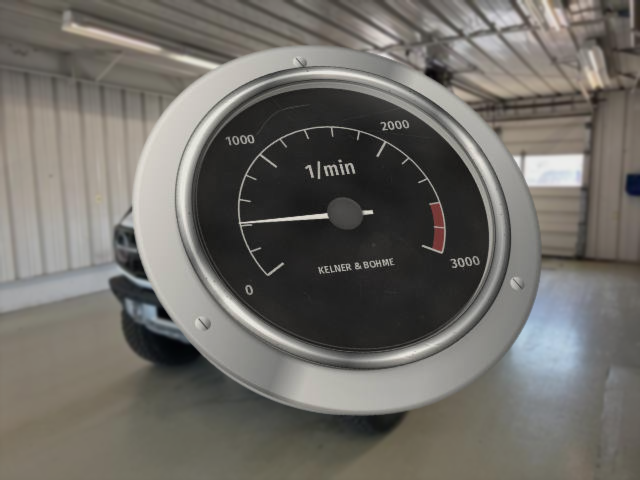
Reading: {"value": 400, "unit": "rpm"}
